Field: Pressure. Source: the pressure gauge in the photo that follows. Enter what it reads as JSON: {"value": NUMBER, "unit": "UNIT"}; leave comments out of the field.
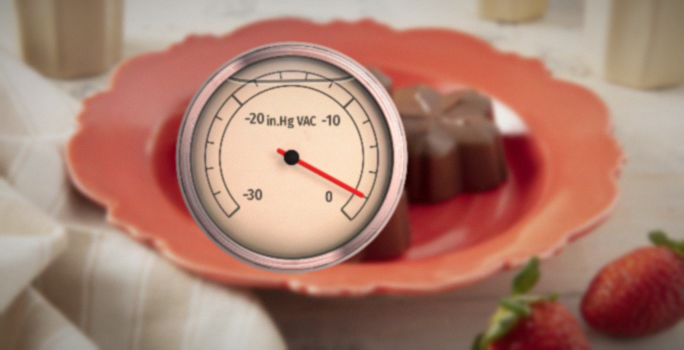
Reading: {"value": -2, "unit": "inHg"}
